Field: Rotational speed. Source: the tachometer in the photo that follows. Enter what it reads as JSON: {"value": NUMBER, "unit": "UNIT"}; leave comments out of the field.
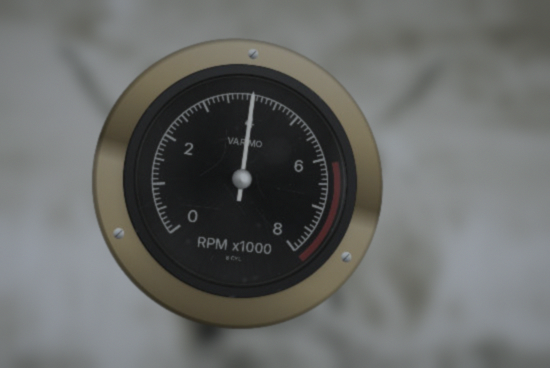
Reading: {"value": 4000, "unit": "rpm"}
